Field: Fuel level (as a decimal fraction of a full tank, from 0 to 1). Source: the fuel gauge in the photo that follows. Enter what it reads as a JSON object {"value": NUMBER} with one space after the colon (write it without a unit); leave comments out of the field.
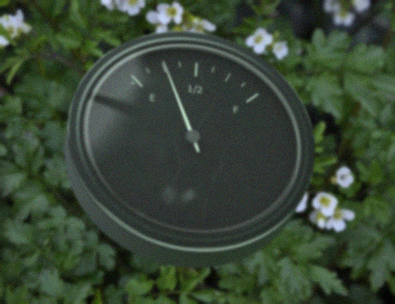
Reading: {"value": 0.25}
